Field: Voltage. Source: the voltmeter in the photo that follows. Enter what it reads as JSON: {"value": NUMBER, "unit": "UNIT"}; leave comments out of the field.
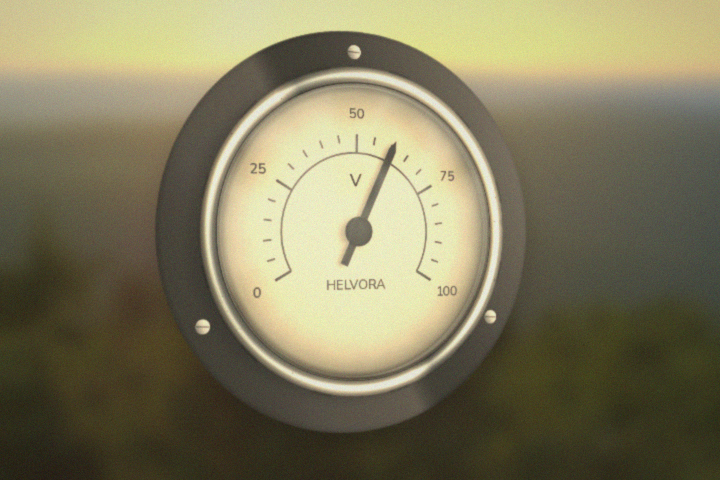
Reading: {"value": 60, "unit": "V"}
